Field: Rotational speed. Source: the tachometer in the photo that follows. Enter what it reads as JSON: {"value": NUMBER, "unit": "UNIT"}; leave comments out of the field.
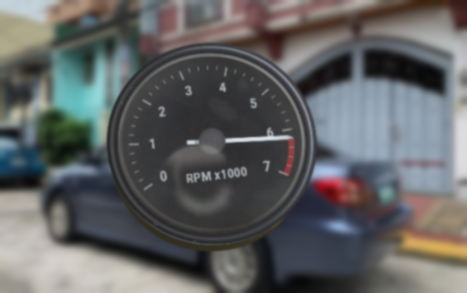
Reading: {"value": 6200, "unit": "rpm"}
